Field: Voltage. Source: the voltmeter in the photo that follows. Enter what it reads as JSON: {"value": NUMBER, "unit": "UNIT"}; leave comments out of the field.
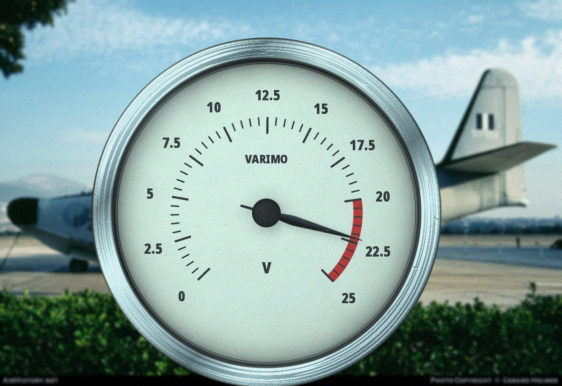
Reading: {"value": 22.25, "unit": "V"}
